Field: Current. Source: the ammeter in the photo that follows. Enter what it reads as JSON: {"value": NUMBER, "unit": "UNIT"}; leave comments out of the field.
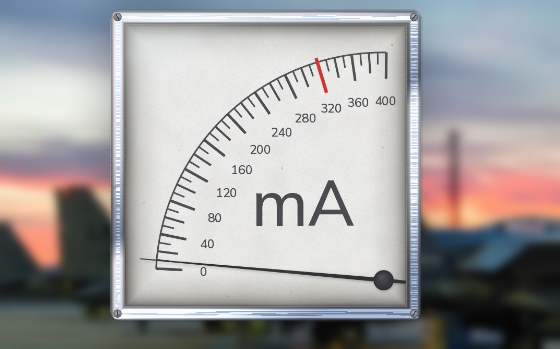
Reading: {"value": 10, "unit": "mA"}
